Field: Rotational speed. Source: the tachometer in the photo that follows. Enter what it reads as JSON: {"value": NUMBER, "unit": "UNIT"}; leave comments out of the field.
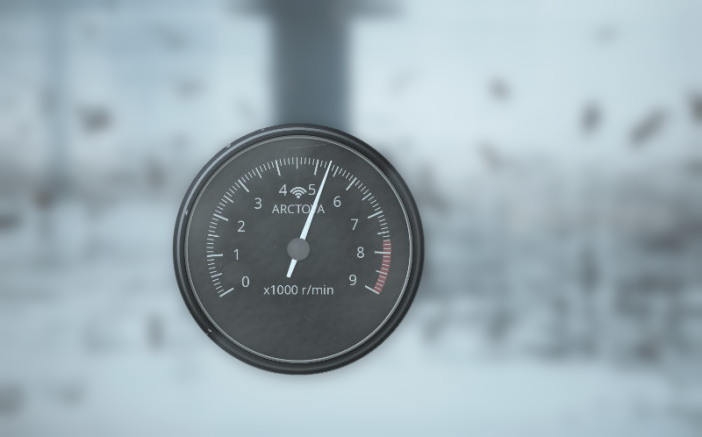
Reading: {"value": 5300, "unit": "rpm"}
